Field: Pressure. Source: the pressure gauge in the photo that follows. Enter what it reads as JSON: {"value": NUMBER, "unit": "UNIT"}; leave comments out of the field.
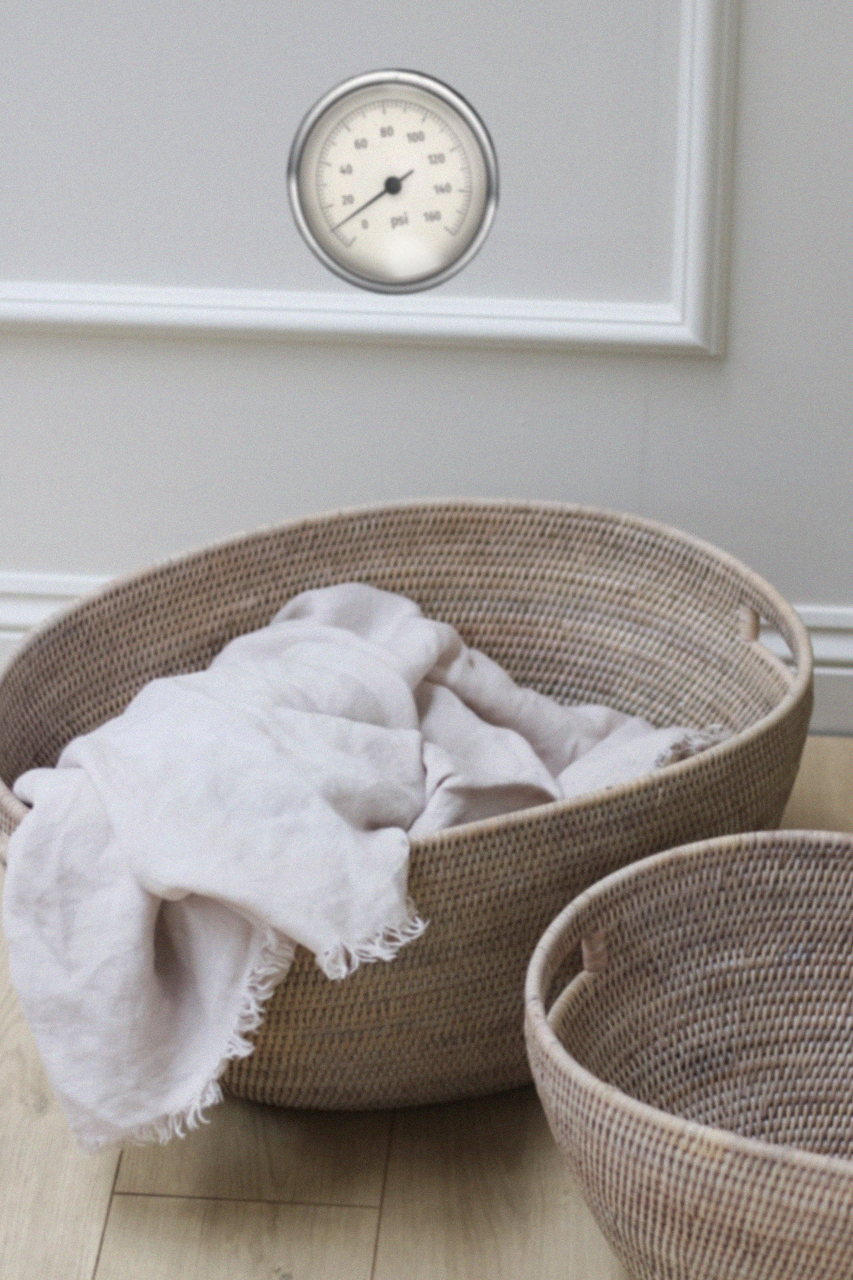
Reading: {"value": 10, "unit": "psi"}
